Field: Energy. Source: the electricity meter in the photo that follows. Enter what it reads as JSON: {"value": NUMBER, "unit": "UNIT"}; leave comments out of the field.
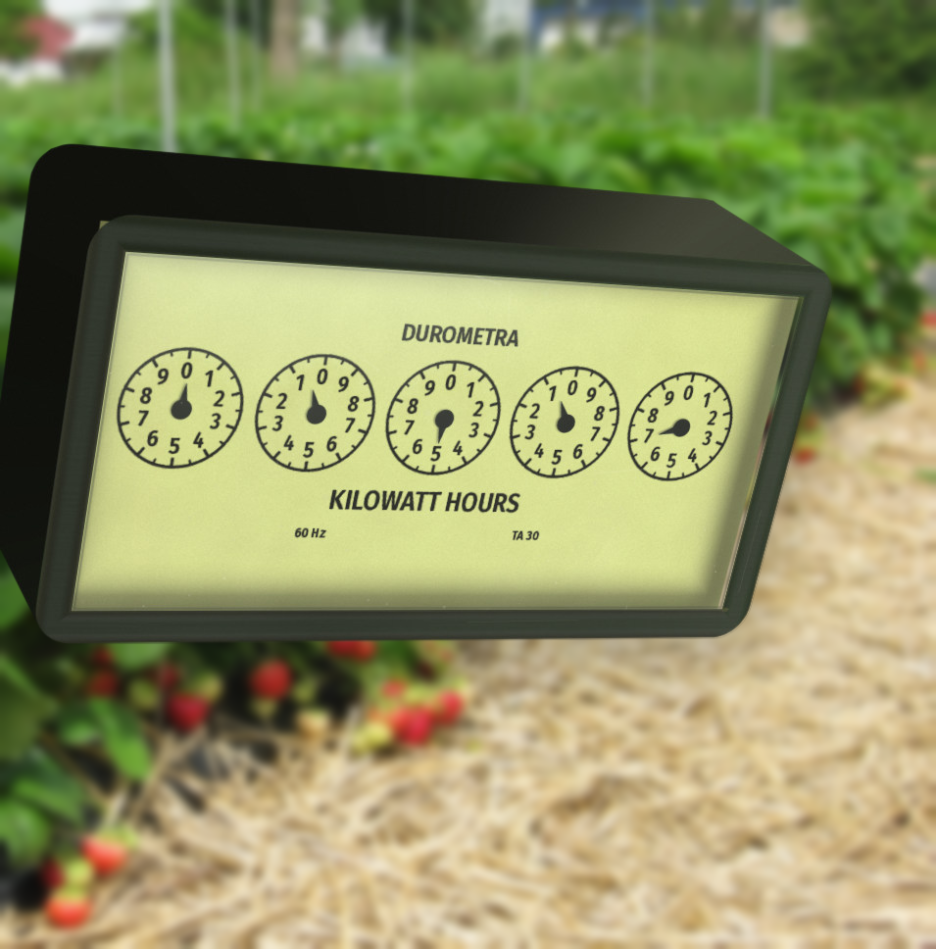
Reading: {"value": 507, "unit": "kWh"}
